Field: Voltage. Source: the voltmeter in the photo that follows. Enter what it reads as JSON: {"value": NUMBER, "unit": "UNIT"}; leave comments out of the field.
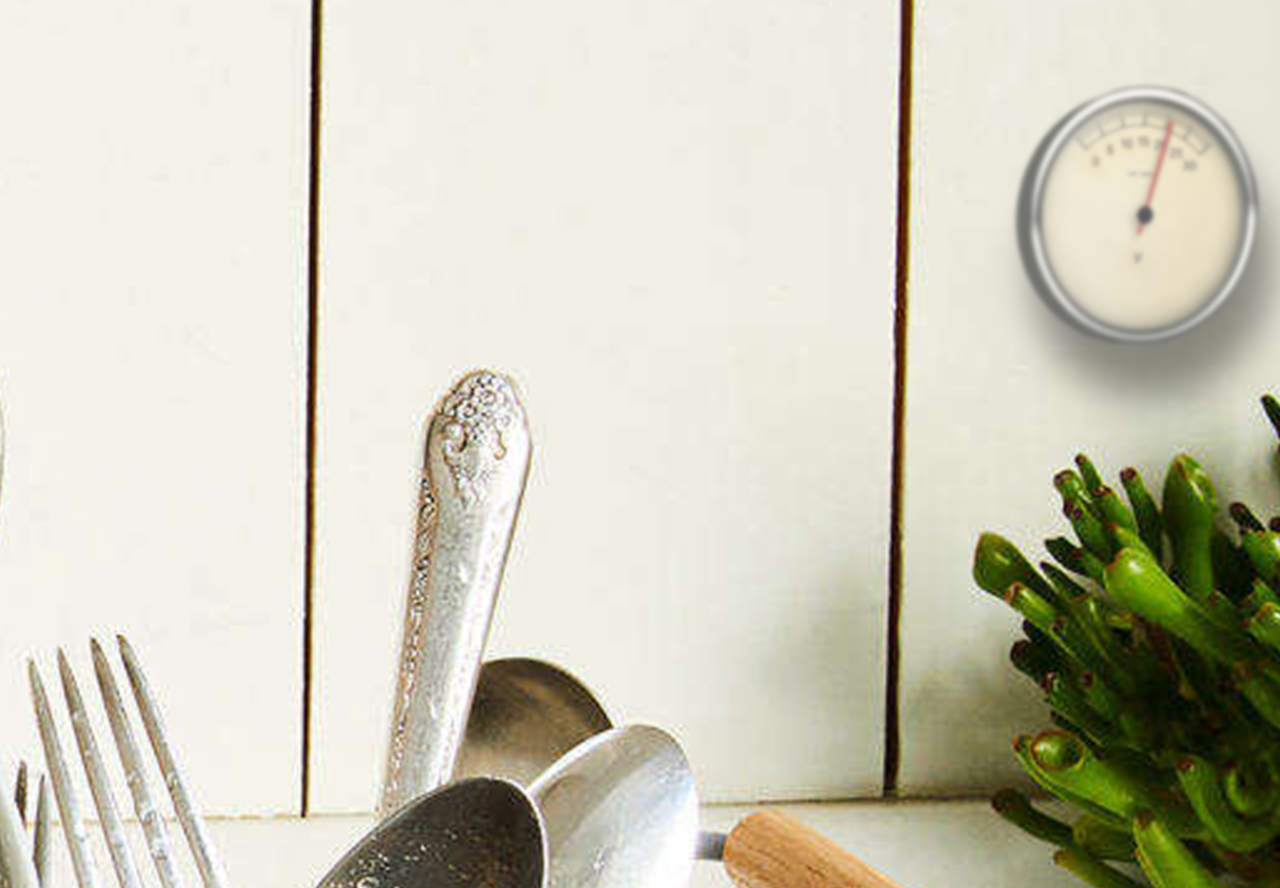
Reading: {"value": 20, "unit": "V"}
